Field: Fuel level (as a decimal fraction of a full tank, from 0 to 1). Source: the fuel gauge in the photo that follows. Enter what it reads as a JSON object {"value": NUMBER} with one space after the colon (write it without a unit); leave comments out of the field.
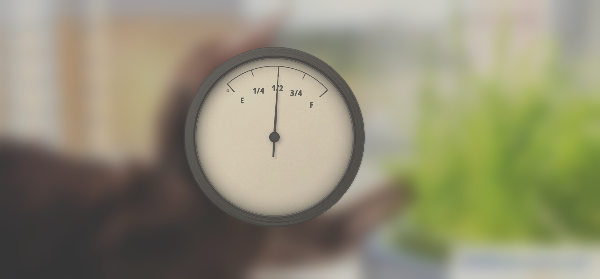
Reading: {"value": 0.5}
